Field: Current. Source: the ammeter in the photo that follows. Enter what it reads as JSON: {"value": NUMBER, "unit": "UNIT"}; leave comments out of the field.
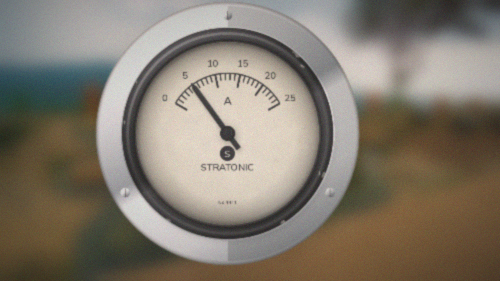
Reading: {"value": 5, "unit": "A"}
